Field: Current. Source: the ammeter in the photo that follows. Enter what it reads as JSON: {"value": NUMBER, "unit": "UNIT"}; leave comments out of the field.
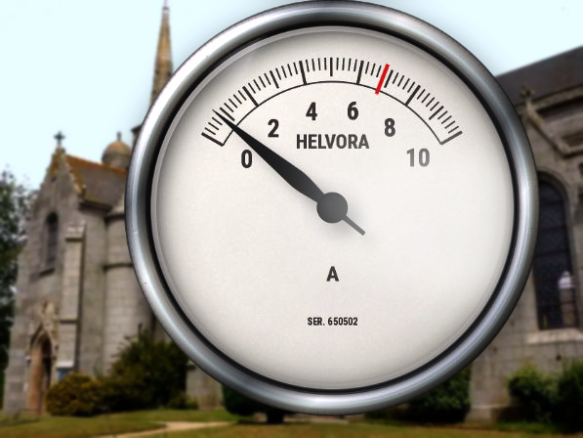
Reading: {"value": 0.8, "unit": "A"}
